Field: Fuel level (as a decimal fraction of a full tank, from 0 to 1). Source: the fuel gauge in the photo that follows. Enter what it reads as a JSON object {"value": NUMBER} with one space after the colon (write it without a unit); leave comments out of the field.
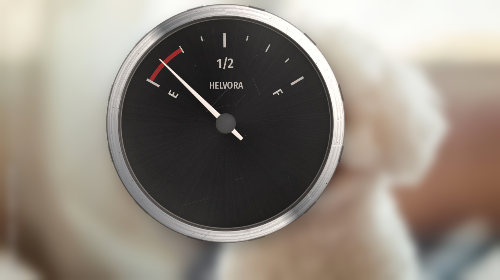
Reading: {"value": 0.125}
